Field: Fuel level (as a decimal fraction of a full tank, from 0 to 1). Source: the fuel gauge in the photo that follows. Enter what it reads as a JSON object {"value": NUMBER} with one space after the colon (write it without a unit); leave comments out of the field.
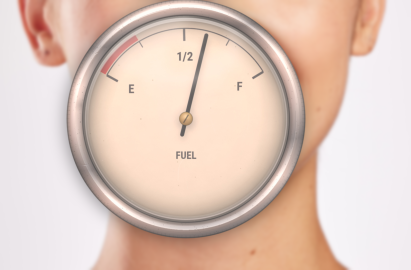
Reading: {"value": 0.625}
